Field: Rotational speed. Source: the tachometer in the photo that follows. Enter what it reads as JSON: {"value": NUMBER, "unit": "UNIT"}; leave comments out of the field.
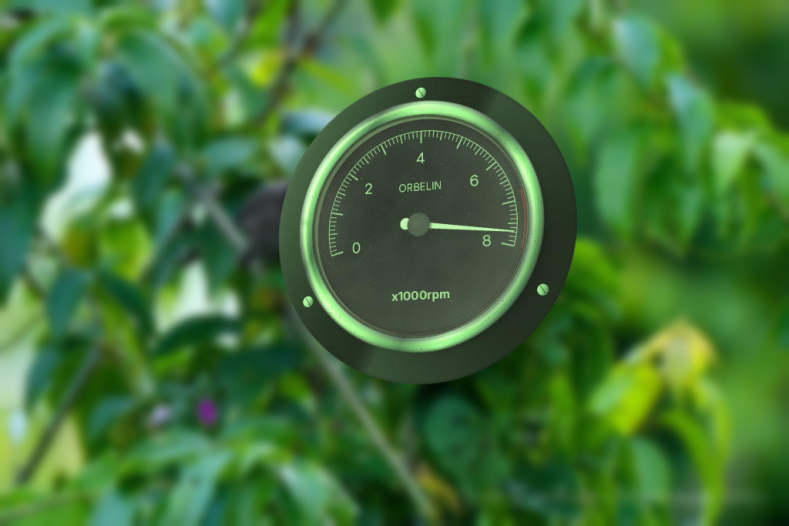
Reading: {"value": 7700, "unit": "rpm"}
